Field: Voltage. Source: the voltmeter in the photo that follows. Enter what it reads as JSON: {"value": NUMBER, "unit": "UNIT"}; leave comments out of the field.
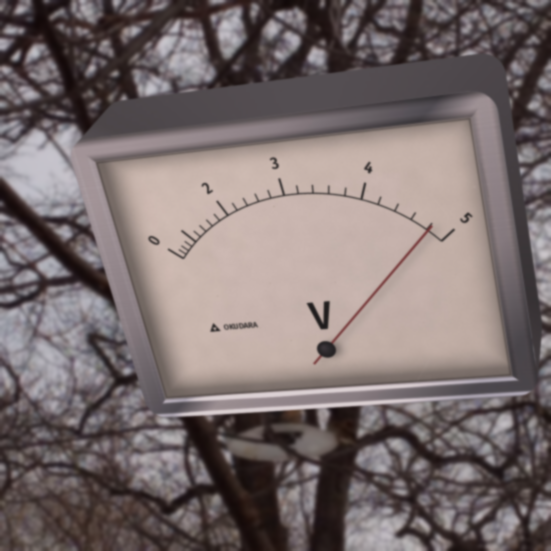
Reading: {"value": 4.8, "unit": "V"}
